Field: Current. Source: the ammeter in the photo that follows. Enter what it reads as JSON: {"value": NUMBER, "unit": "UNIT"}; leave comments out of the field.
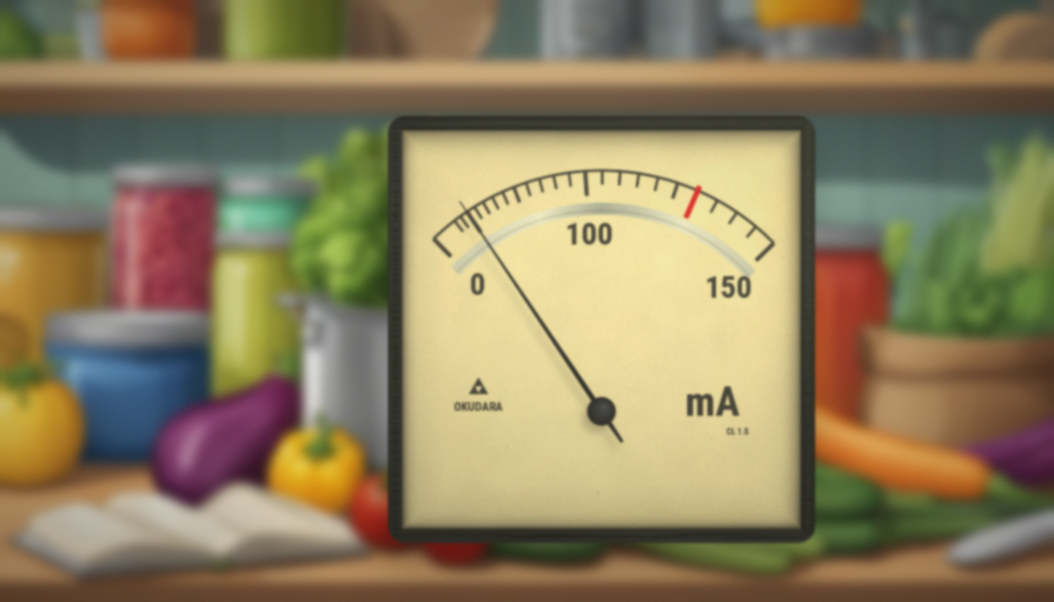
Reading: {"value": 50, "unit": "mA"}
